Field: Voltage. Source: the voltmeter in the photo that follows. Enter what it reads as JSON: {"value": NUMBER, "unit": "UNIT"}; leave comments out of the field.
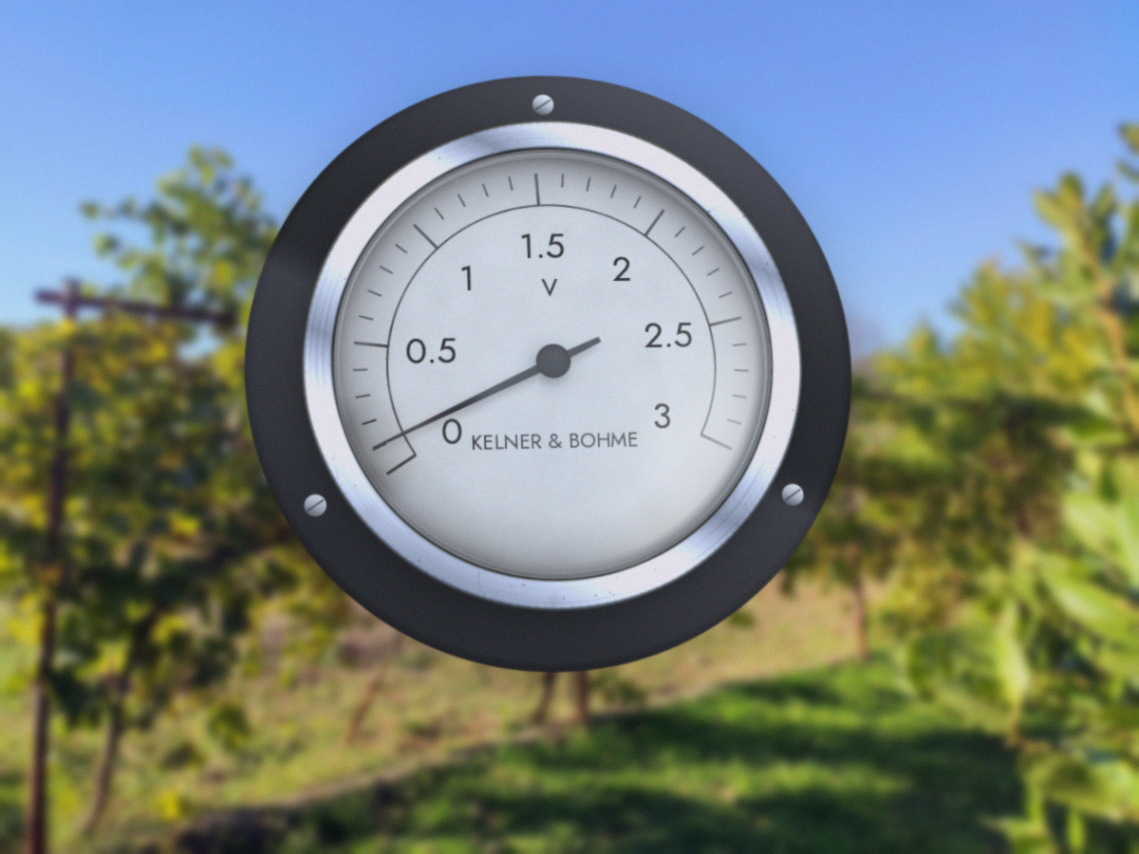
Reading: {"value": 0.1, "unit": "V"}
